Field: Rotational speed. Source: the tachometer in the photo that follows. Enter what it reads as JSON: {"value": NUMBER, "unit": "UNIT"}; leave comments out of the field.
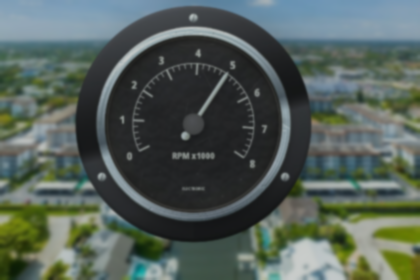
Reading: {"value": 5000, "unit": "rpm"}
